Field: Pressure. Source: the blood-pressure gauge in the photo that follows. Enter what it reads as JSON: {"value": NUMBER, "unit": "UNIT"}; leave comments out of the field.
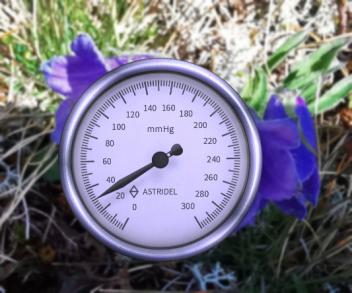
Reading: {"value": 30, "unit": "mmHg"}
